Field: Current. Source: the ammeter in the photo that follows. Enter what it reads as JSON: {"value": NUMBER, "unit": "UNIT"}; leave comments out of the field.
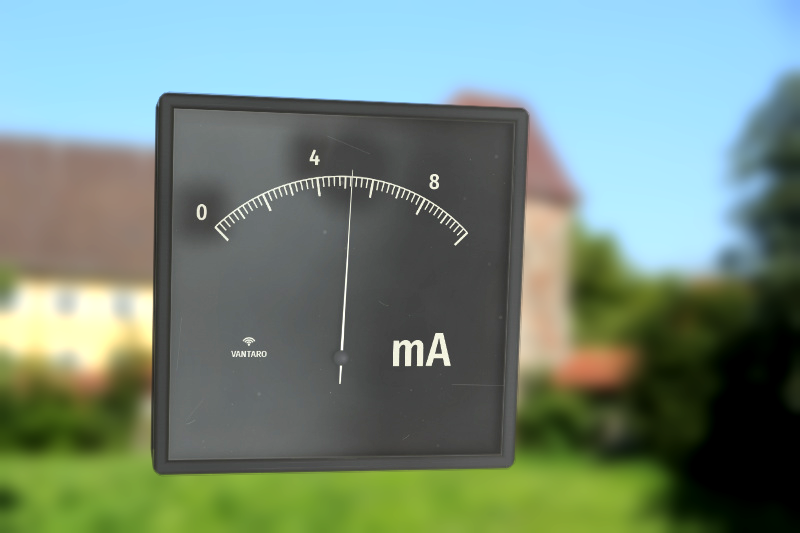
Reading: {"value": 5.2, "unit": "mA"}
